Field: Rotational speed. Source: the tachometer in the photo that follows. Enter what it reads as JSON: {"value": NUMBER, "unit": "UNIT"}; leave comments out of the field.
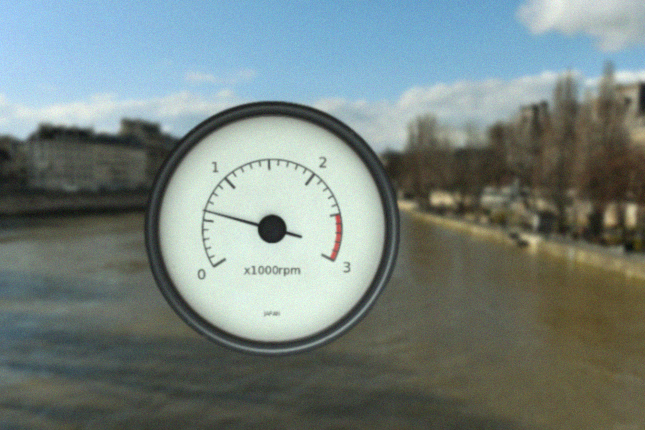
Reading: {"value": 600, "unit": "rpm"}
